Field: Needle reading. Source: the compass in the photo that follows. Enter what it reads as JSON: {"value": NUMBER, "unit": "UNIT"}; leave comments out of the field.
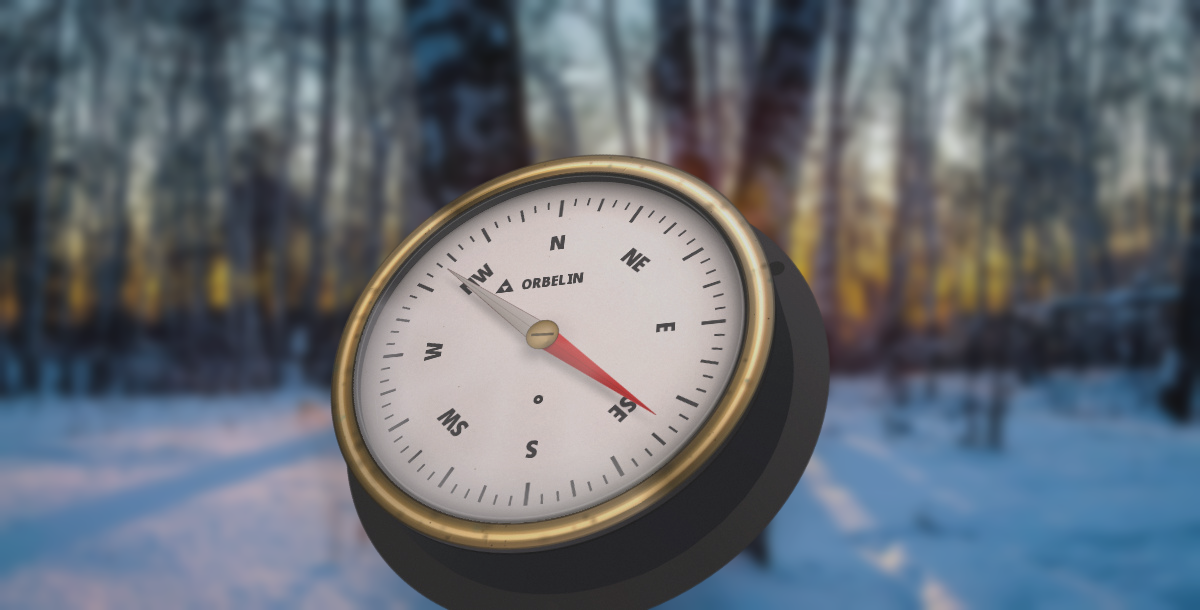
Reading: {"value": 130, "unit": "°"}
